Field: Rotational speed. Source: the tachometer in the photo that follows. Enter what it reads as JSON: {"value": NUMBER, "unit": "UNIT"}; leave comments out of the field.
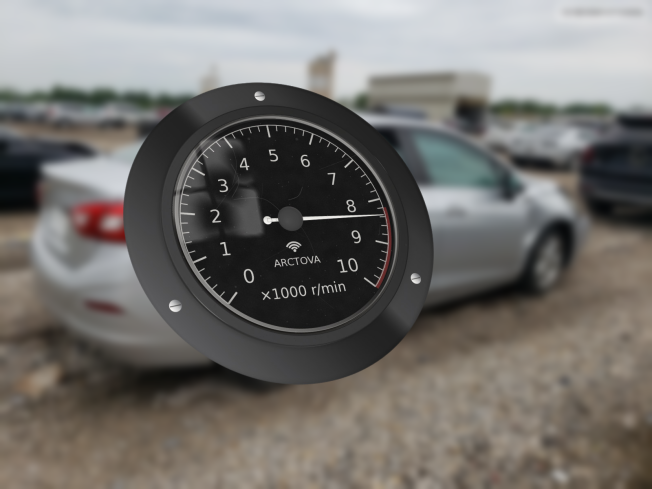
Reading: {"value": 8400, "unit": "rpm"}
